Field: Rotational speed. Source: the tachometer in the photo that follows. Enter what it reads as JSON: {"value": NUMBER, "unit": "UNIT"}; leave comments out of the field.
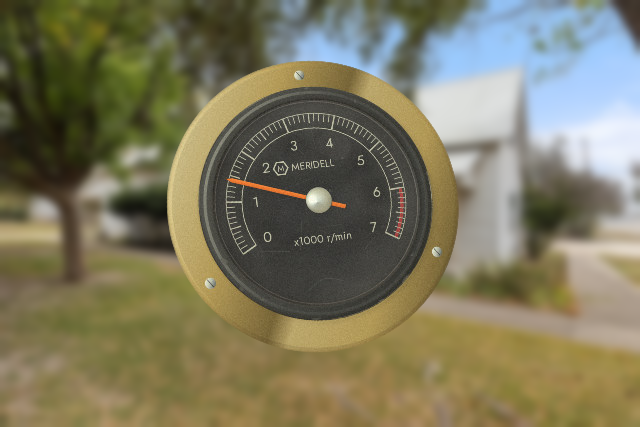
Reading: {"value": 1400, "unit": "rpm"}
